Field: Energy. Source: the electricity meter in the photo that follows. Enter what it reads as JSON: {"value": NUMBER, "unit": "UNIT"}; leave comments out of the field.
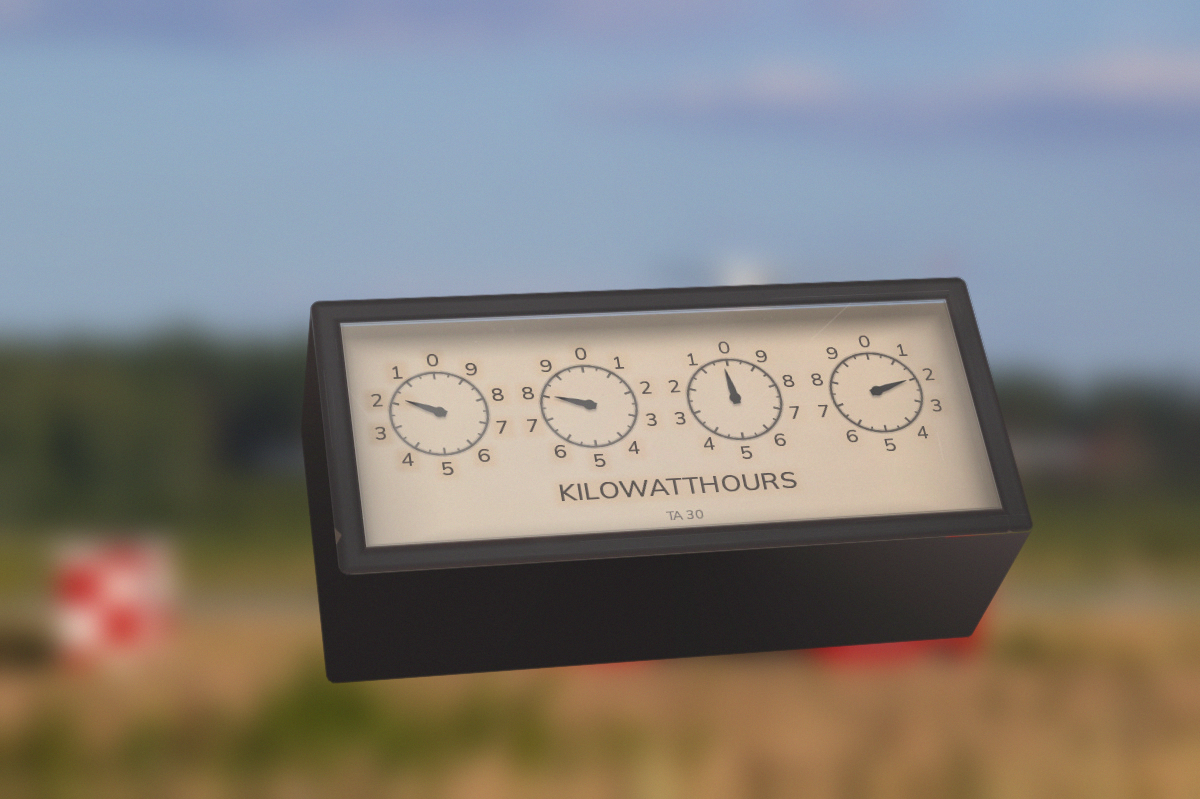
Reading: {"value": 1802, "unit": "kWh"}
